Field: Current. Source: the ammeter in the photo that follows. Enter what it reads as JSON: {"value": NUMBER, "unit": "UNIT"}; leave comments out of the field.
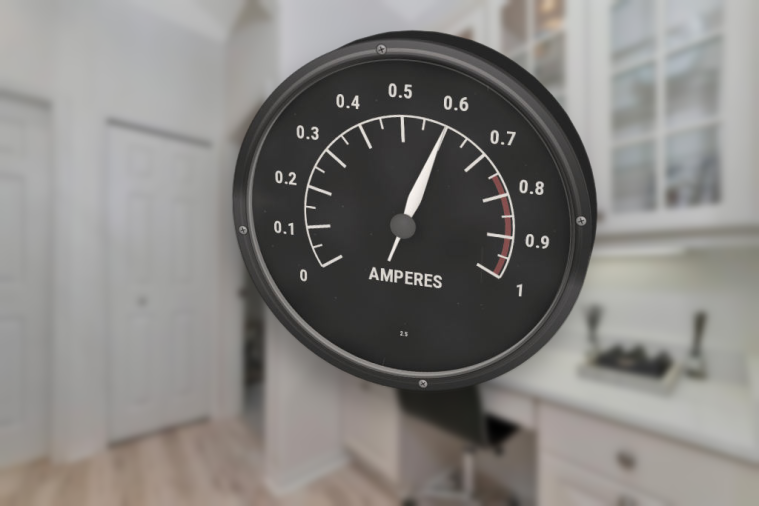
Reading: {"value": 0.6, "unit": "A"}
